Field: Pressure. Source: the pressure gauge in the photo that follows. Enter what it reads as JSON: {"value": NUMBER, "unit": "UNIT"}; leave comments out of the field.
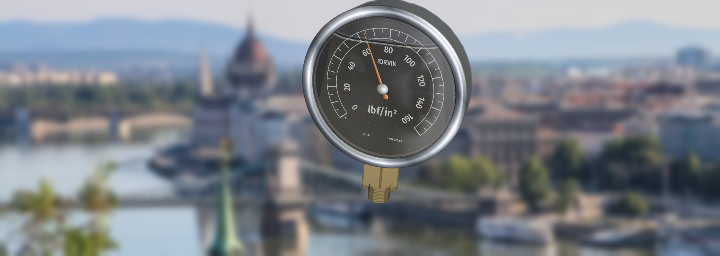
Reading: {"value": 65, "unit": "psi"}
